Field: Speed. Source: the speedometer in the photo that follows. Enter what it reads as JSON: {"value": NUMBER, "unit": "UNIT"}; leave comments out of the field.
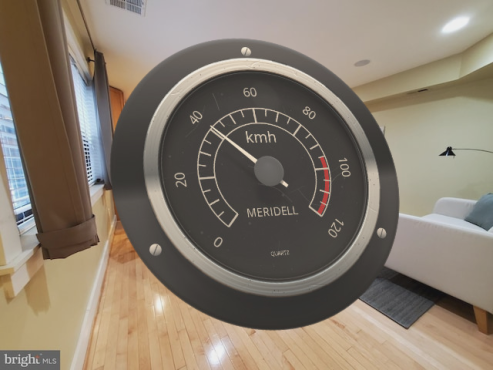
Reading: {"value": 40, "unit": "km/h"}
